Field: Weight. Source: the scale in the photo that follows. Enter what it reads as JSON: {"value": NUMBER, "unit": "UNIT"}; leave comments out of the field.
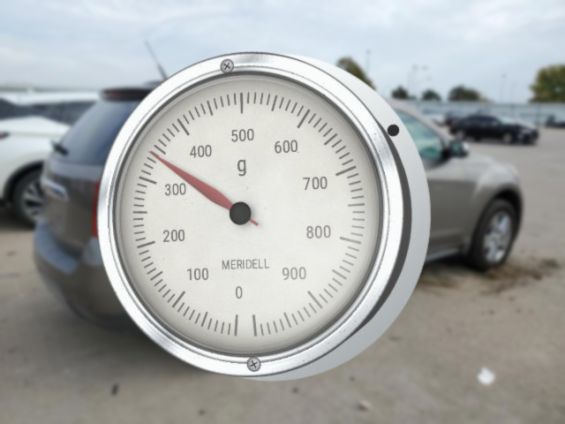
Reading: {"value": 340, "unit": "g"}
